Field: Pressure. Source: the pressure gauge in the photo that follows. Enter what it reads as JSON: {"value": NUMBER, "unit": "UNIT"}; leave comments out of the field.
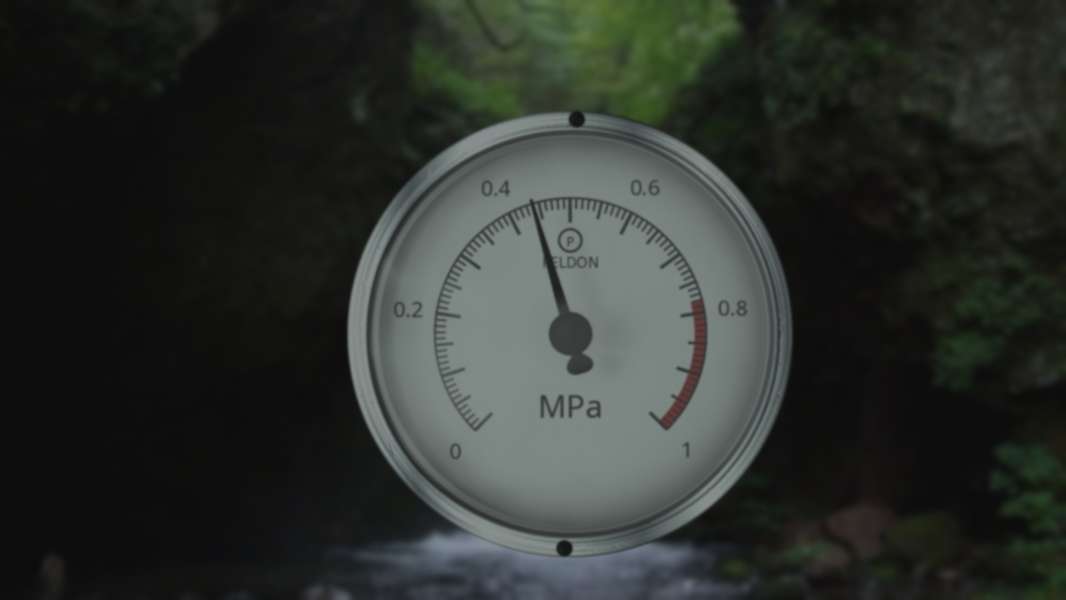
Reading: {"value": 0.44, "unit": "MPa"}
